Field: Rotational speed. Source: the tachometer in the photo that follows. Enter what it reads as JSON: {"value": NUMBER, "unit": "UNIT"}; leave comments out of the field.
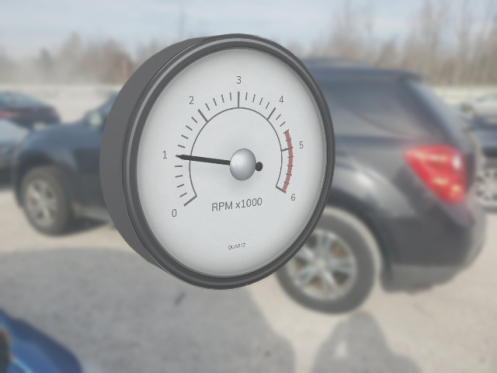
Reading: {"value": 1000, "unit": "rpm"}
